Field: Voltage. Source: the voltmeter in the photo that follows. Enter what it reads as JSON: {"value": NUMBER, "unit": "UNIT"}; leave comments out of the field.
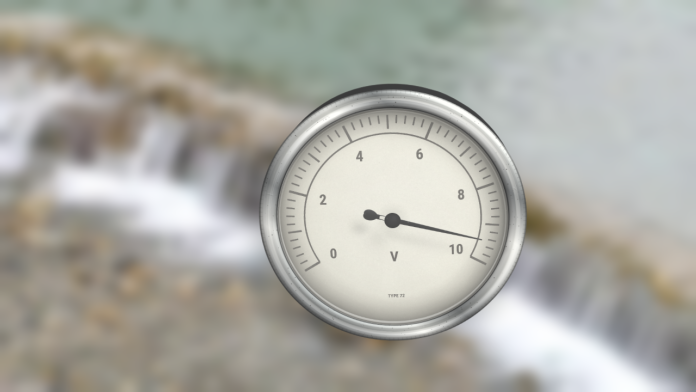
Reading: {"value": 9.4, "unit": "V"}
